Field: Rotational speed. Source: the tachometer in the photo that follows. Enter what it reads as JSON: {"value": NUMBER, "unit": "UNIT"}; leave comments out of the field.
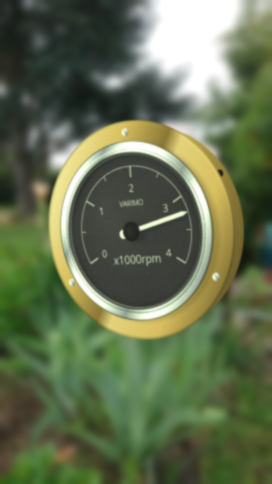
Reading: {"value": 3250, "unit": "rpm"}
